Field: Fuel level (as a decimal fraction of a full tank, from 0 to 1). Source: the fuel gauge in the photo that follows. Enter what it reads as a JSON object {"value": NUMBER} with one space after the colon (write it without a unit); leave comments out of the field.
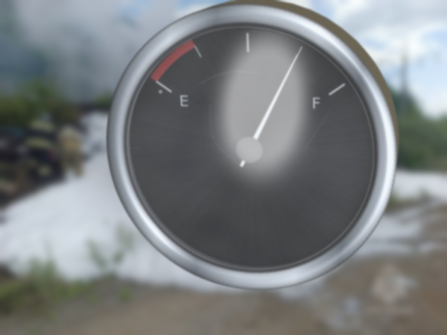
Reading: {"value": 0.75}
